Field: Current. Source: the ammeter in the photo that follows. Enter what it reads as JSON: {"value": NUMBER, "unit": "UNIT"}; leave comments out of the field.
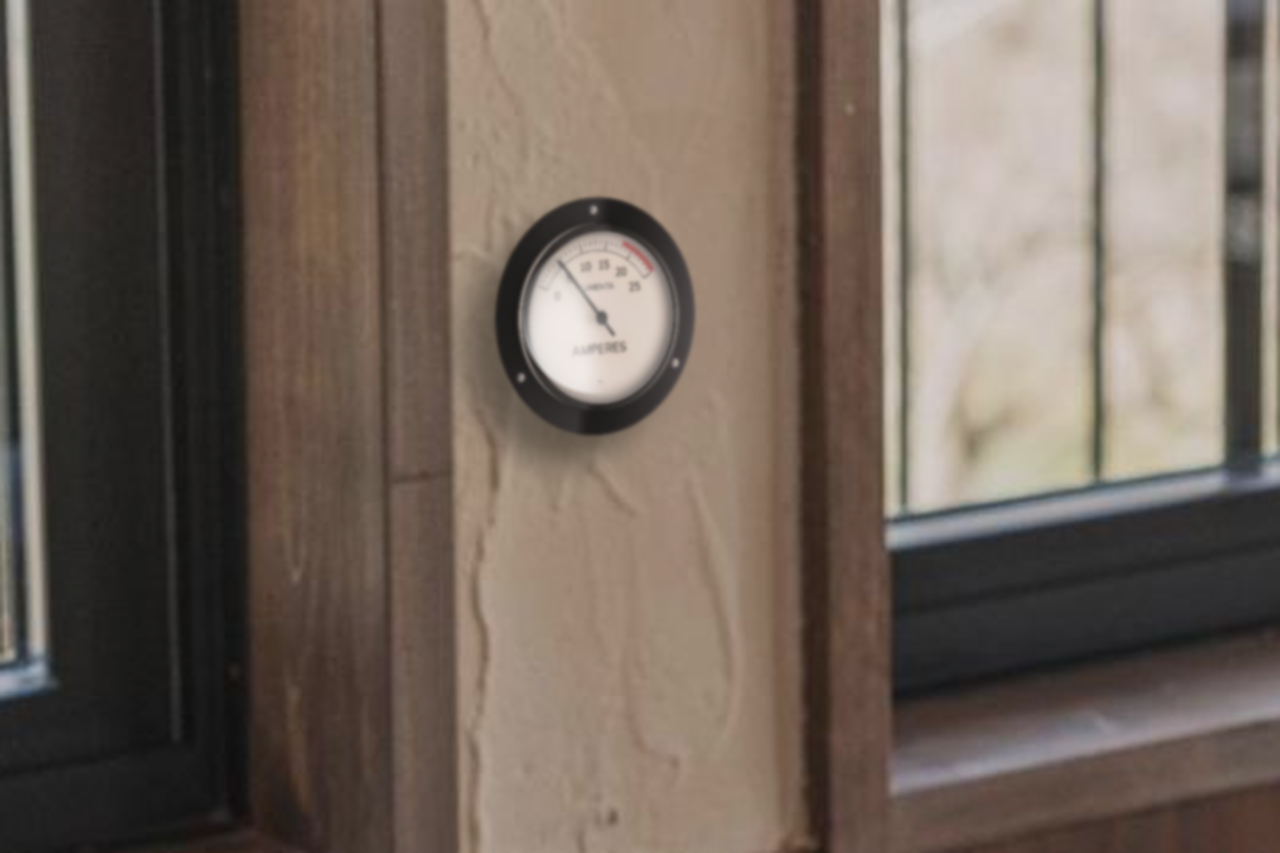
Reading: {"value": 5, "unit": "A"}
